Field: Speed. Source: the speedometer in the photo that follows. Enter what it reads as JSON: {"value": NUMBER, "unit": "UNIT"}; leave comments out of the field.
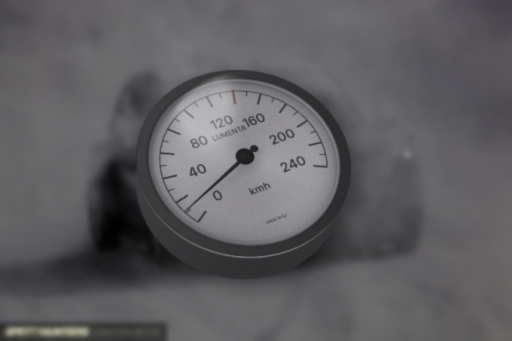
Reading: {"value": 10, "unit": "km/h"}
